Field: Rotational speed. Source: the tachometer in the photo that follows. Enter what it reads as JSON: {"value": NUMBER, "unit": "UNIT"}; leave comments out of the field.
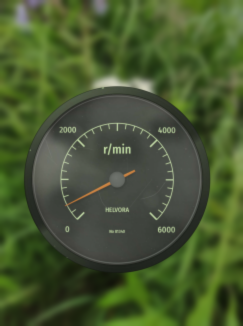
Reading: {"value": 400, "unit": "rpm"}
